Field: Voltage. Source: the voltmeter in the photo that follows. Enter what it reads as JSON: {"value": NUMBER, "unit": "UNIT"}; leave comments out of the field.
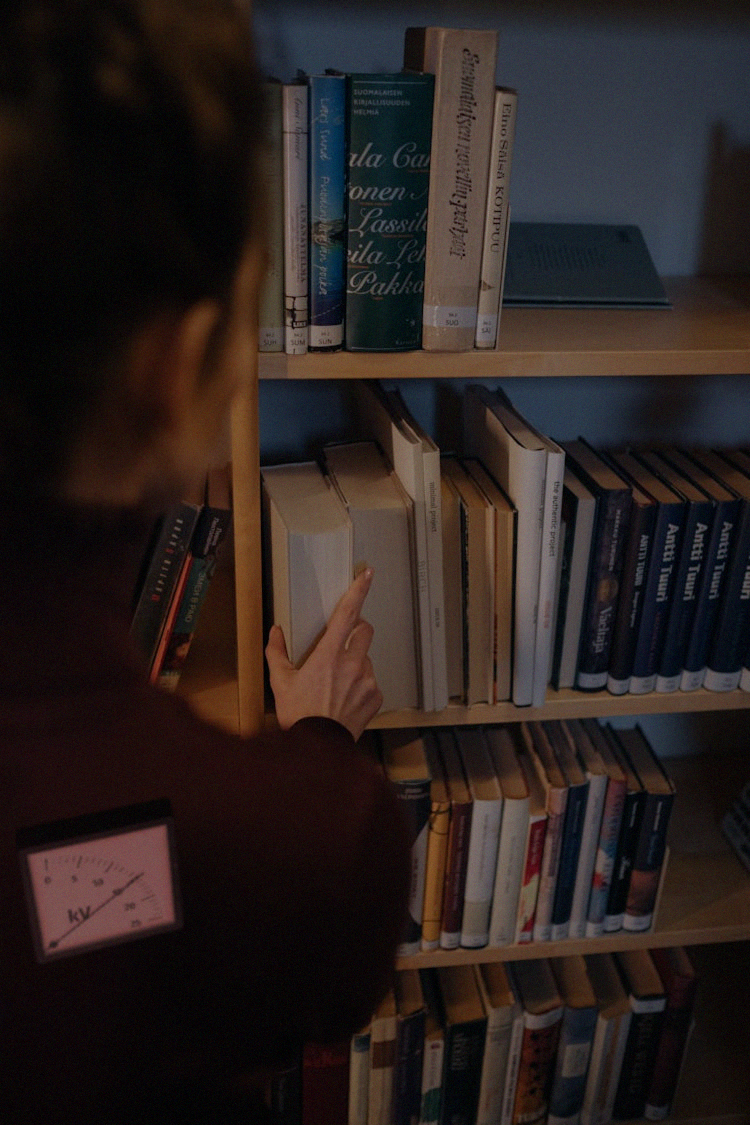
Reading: {"value": 15, "unit": "kV"}
